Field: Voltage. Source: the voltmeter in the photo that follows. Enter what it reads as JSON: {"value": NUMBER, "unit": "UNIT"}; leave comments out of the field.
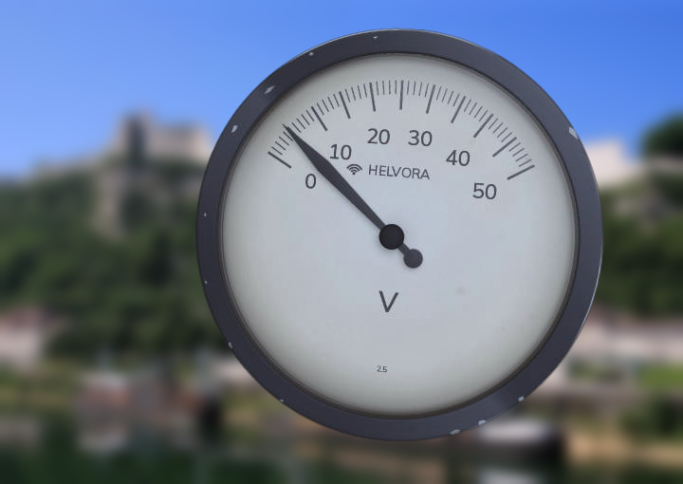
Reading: {"value": 5, "unit": "V"}
